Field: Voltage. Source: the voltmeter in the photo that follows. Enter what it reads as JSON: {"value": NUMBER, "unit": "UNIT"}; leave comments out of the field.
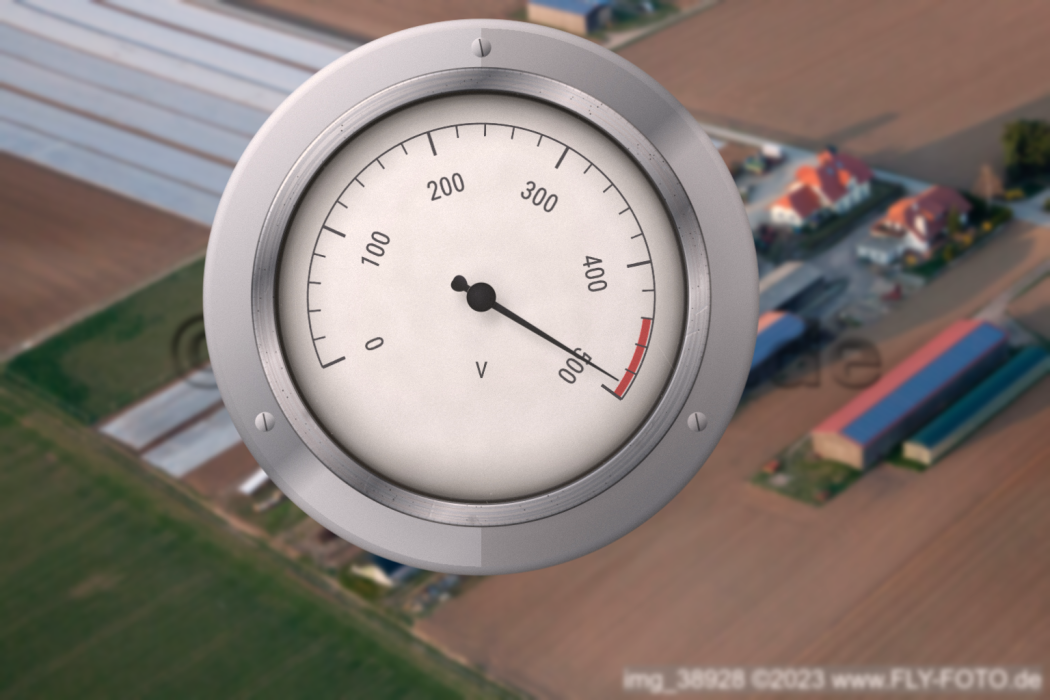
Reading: {"value": 490, "unit": "V"}
